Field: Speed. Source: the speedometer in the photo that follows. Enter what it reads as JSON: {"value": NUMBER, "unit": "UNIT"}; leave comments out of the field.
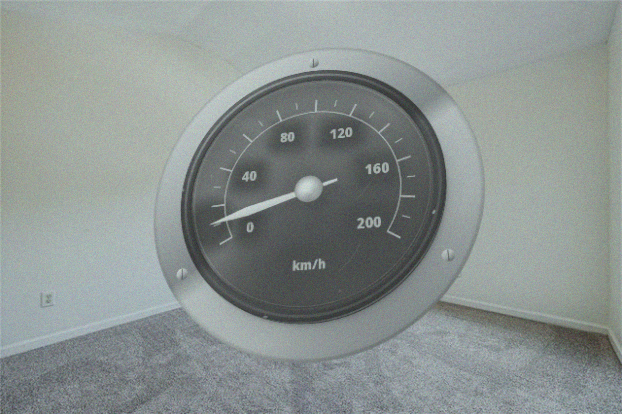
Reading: {"value": 10, "unit": "km/h"}
